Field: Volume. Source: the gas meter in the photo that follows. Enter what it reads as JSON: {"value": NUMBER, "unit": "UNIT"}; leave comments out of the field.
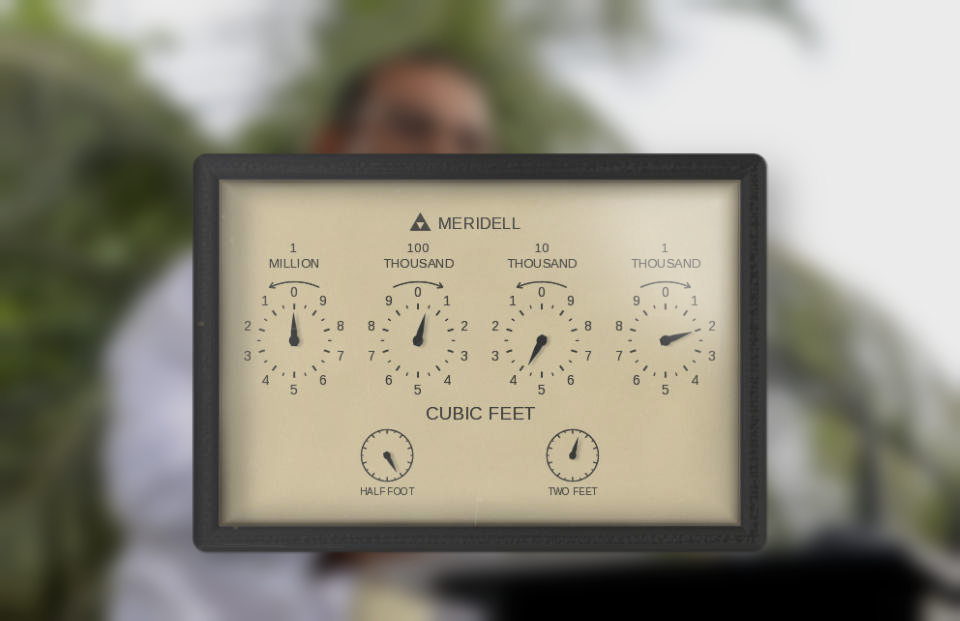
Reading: {"value": 4200, "unit": "ft³"}
